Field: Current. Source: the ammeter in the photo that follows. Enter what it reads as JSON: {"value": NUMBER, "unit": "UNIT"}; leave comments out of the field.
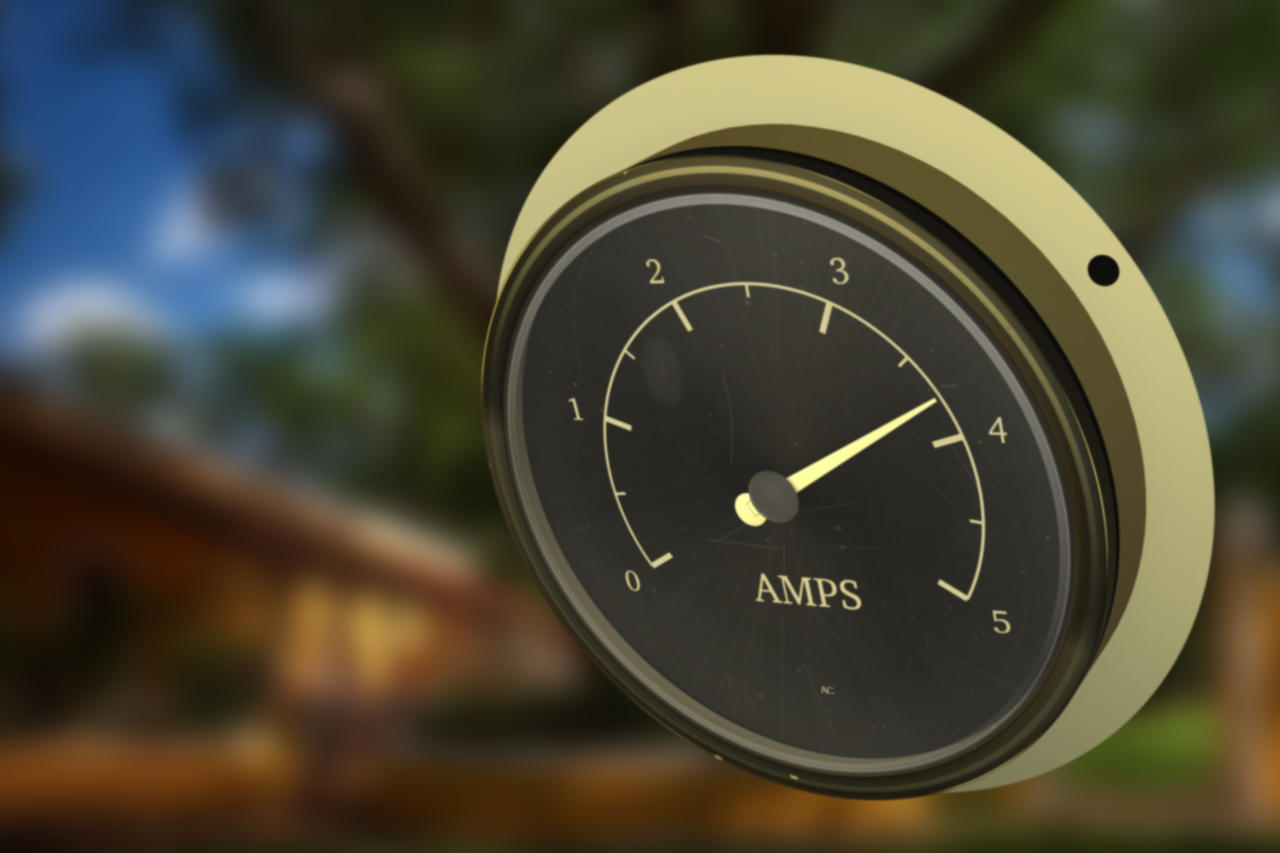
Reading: {"value": 3.75, "unit": "A"}
